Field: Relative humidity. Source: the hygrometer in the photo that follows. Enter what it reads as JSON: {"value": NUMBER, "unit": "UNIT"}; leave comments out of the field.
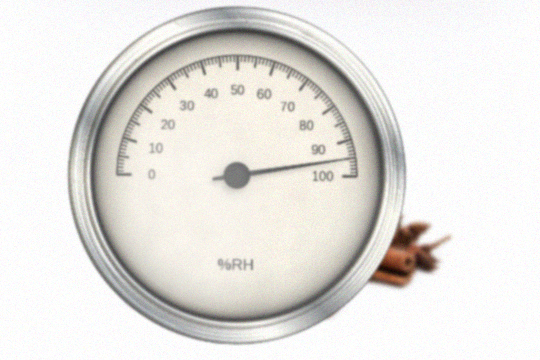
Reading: {"value": 95, "unit": "%"}
